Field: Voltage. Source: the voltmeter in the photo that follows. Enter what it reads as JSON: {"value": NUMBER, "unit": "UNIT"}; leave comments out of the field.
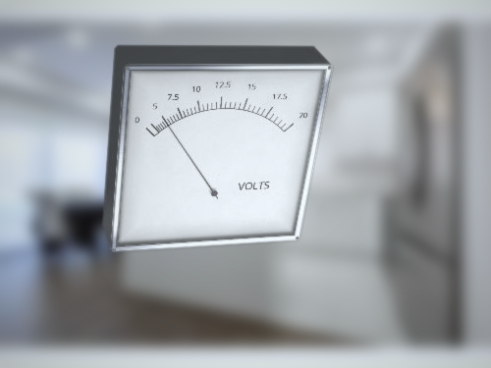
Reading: {"value": 5, "unit": "V"}
